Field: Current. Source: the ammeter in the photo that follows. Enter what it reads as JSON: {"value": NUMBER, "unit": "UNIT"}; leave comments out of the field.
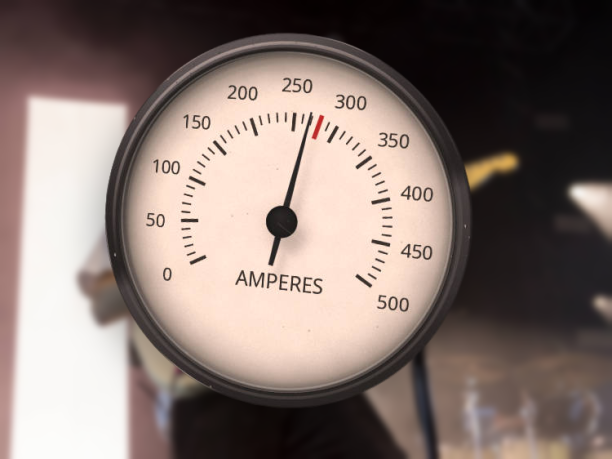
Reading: {"value": 270, "unit": "A"}
